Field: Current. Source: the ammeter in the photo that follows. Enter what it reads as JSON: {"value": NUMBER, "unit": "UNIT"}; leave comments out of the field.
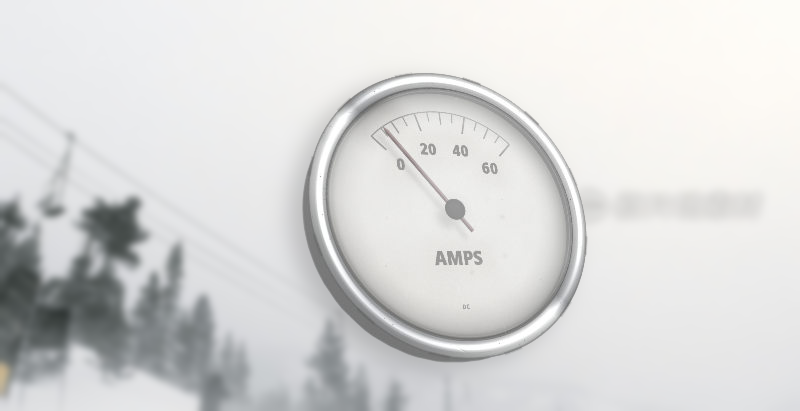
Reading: {"value": 5, "unit": "A"}
